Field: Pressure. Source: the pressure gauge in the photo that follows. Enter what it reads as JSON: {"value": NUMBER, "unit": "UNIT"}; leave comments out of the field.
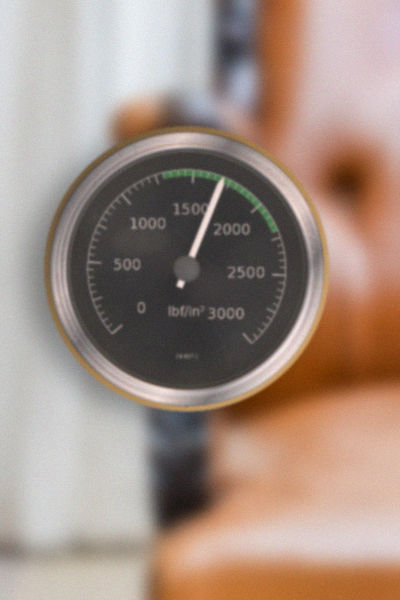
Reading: {"value": 1700, "unit": "psi"}
